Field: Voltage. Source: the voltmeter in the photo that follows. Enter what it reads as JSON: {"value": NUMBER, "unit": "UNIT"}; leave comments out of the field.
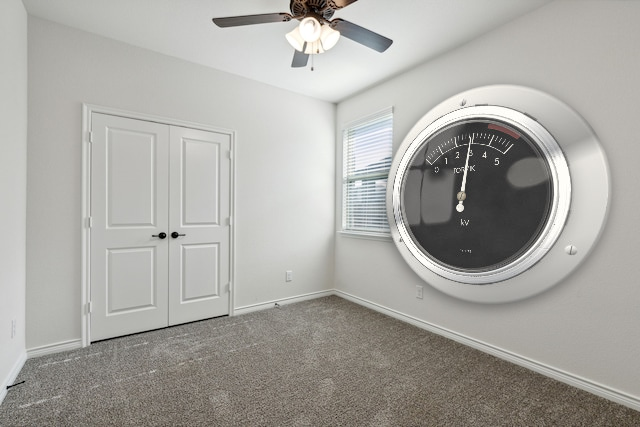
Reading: {"value": 3, "unit": "kV"}
